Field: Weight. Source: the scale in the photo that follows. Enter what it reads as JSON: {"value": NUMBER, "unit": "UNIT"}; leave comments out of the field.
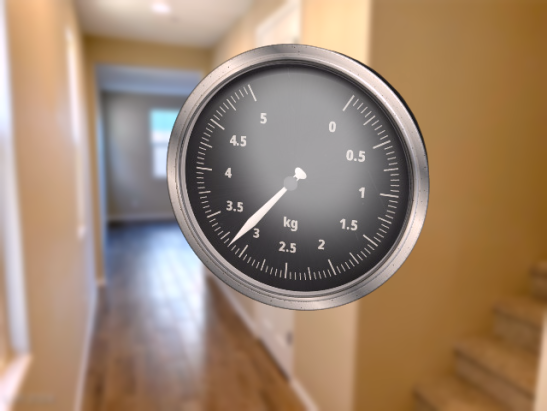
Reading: {"value": 3.15, "unit": "kg"}
